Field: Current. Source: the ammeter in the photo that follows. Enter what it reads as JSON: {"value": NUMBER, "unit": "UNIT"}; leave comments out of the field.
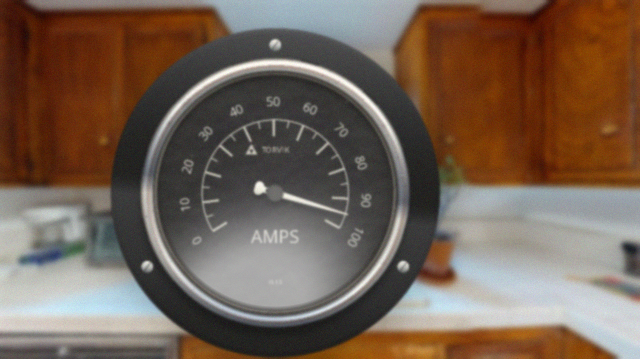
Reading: {"value": 95, "unit": "A"}
